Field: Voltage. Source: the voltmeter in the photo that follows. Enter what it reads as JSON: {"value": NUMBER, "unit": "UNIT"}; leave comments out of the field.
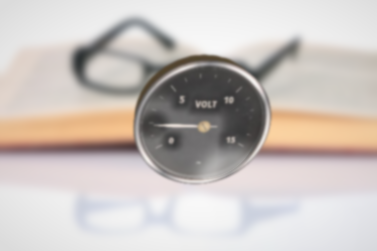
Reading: {"value": 2, "unit": "V"}
